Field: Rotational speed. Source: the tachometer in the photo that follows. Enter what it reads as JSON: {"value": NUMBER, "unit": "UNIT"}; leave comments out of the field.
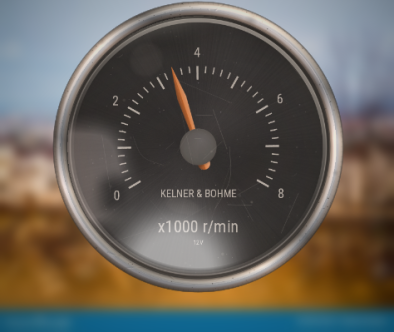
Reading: {"value": 3400, "unit": "rpm"}
